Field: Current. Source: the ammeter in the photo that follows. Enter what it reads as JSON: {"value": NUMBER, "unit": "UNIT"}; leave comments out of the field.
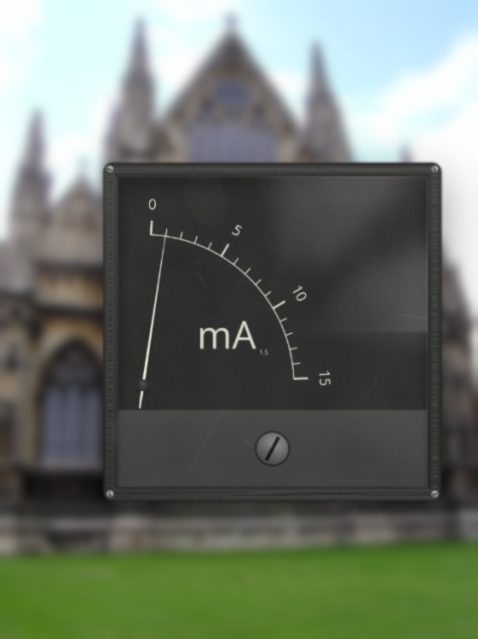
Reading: {"value": 1, "unit": "mA"}
